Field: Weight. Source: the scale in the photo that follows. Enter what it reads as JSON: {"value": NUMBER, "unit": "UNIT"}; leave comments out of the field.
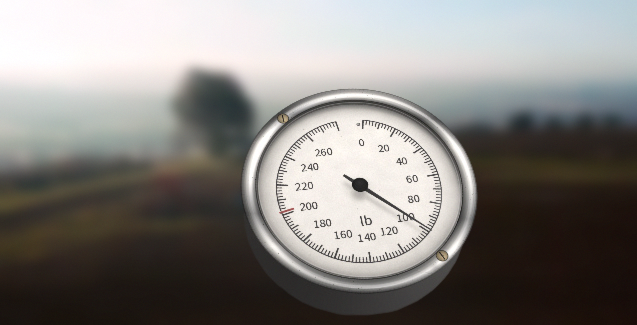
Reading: {"value": 100, "unit": "lb"}
